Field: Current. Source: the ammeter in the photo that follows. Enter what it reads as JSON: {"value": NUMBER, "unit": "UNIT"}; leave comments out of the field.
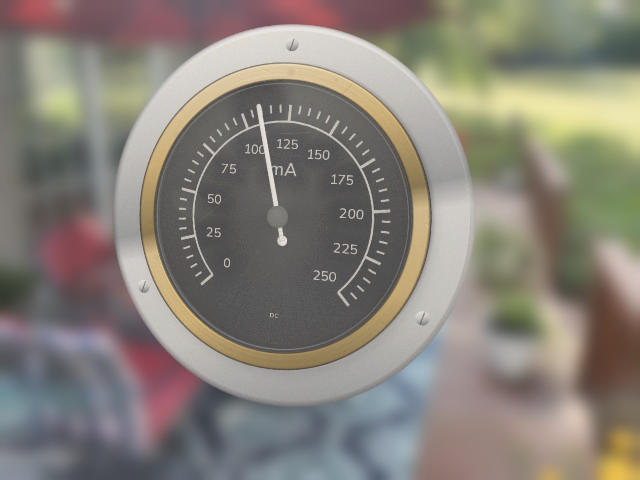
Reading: {"value": 110, "unit": "mA"}
